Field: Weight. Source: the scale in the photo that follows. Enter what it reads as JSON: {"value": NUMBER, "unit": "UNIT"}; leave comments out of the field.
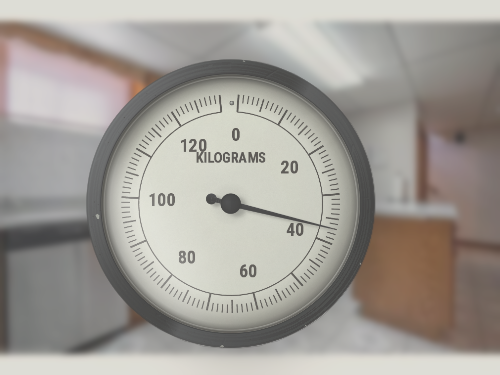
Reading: {"value": 37, "unit": "kg"}
